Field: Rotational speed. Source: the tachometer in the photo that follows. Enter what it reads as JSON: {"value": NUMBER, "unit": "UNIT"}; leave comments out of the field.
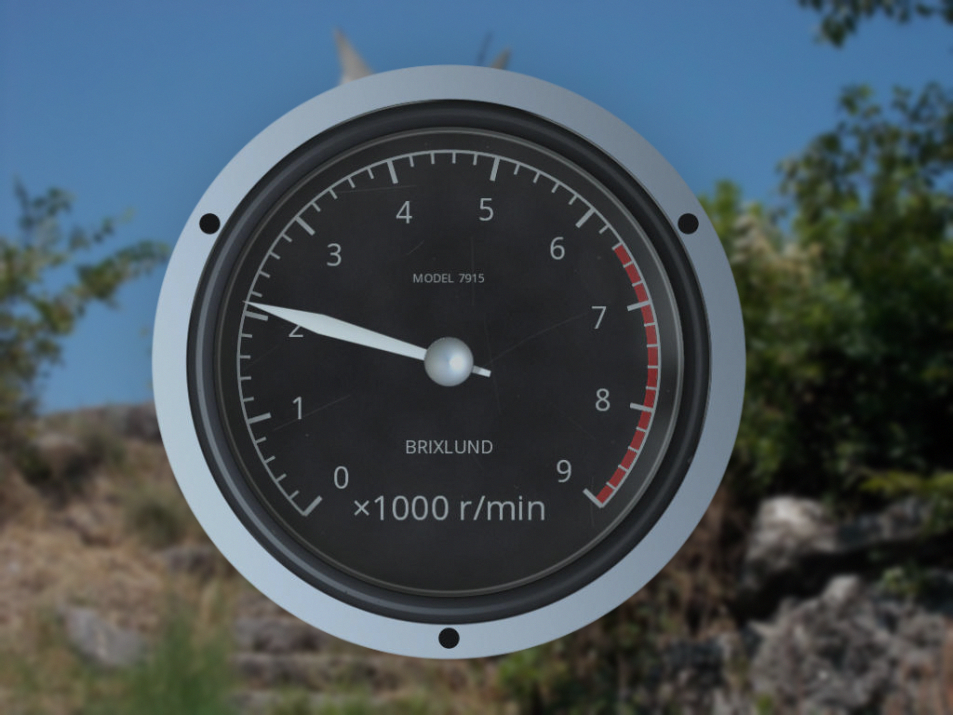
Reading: {"value": 2100, "unit": "rpm"}
